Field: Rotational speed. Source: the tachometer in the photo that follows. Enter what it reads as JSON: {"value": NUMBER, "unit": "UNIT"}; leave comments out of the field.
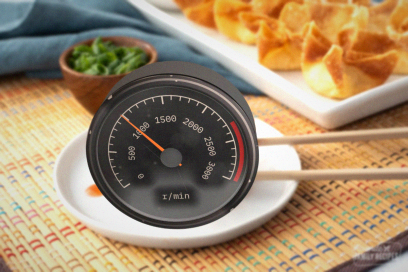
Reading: {"value": 1000, "unit": "rpm"}
